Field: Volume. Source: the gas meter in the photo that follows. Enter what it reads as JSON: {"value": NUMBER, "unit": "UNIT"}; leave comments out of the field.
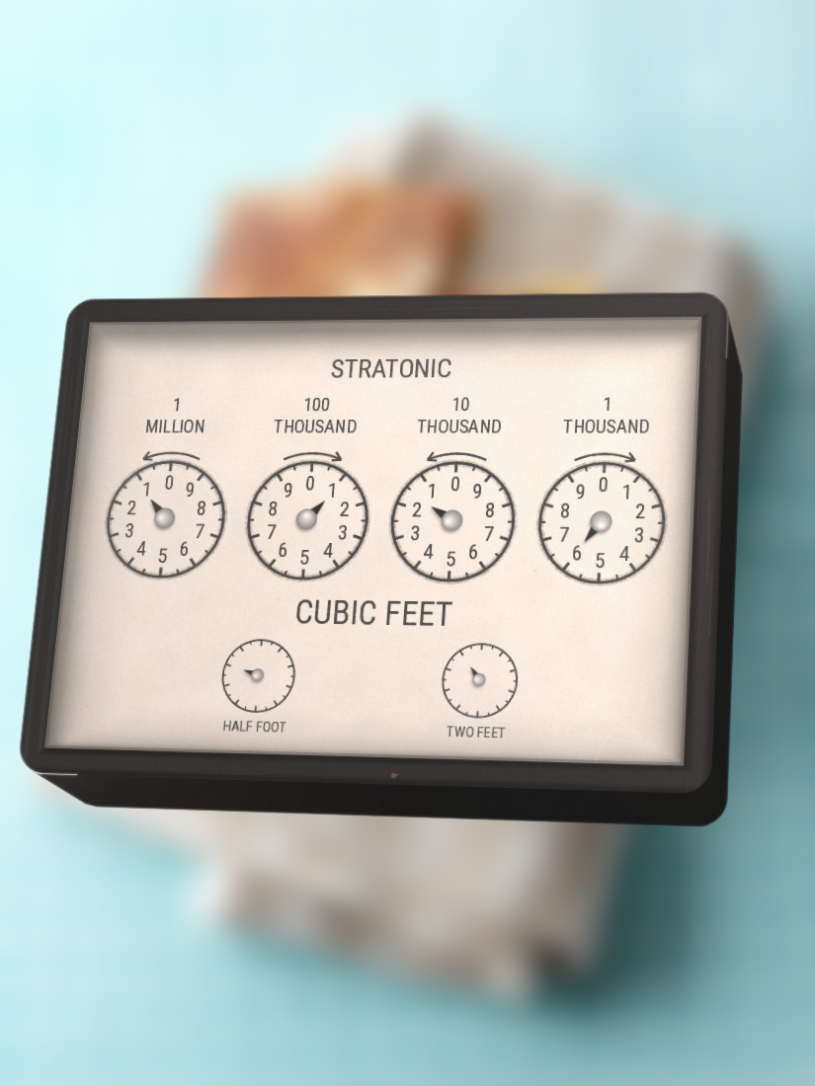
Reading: {"value": 111600, "unit": "ft³"}
